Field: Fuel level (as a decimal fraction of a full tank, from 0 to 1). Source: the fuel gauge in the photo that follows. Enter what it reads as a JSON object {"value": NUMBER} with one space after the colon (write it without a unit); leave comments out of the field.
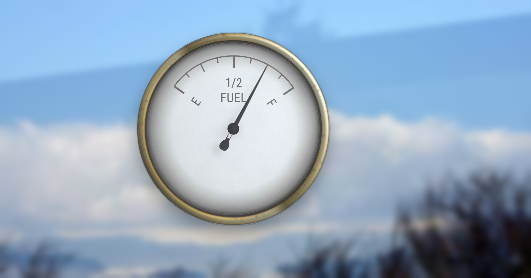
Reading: {"value": 0.75}
